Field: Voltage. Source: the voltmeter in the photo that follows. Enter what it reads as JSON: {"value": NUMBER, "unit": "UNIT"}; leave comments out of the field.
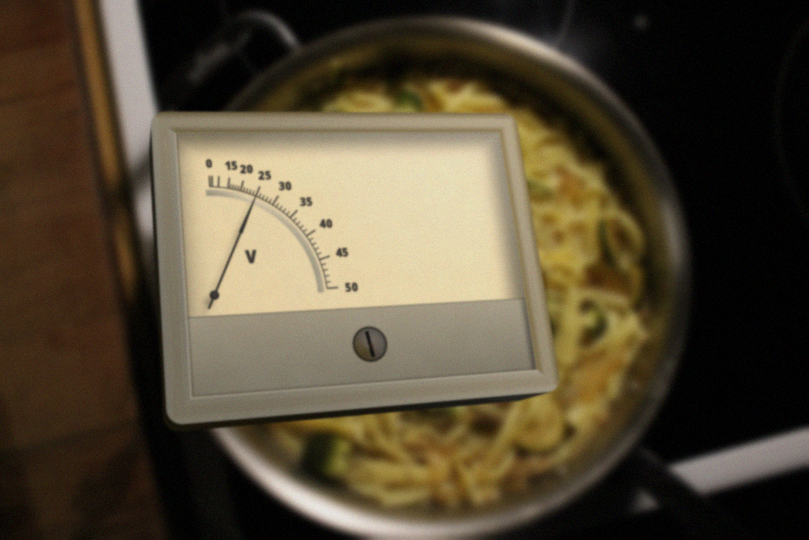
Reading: {"value": 25, "unit": "V"}
